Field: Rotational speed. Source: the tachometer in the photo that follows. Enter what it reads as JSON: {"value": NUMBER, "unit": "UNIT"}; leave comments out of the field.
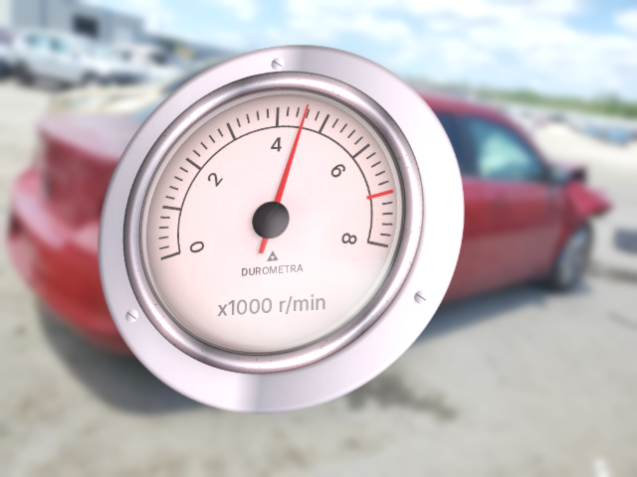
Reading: {"value": 4600, "unit": "rpm"}
